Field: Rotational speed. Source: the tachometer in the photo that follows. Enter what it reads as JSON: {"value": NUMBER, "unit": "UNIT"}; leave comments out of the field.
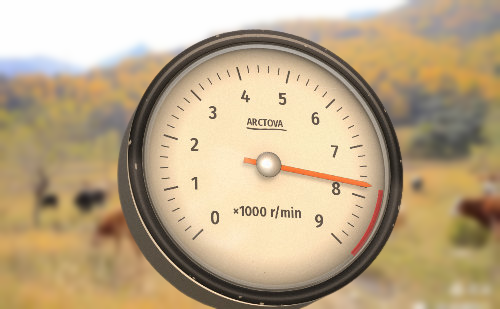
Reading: {"value": 7800, "unit": "rpm"}
